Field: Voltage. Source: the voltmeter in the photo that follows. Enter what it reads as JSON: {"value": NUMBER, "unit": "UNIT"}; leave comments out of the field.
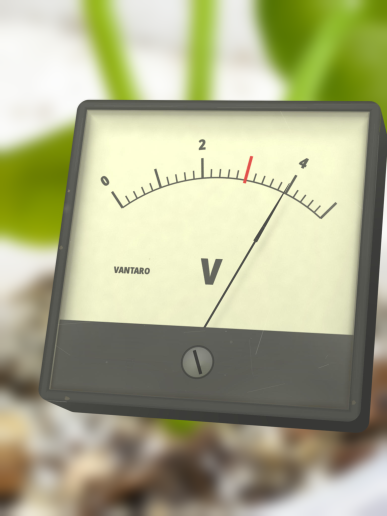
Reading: {"value": 4, "unit": "V"}
